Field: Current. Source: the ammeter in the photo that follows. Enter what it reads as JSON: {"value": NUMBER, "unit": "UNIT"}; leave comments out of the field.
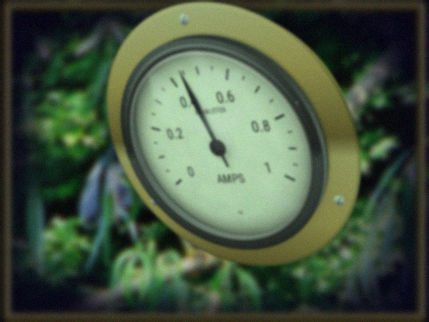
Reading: {"value": 0.45, "unit": "A"}
